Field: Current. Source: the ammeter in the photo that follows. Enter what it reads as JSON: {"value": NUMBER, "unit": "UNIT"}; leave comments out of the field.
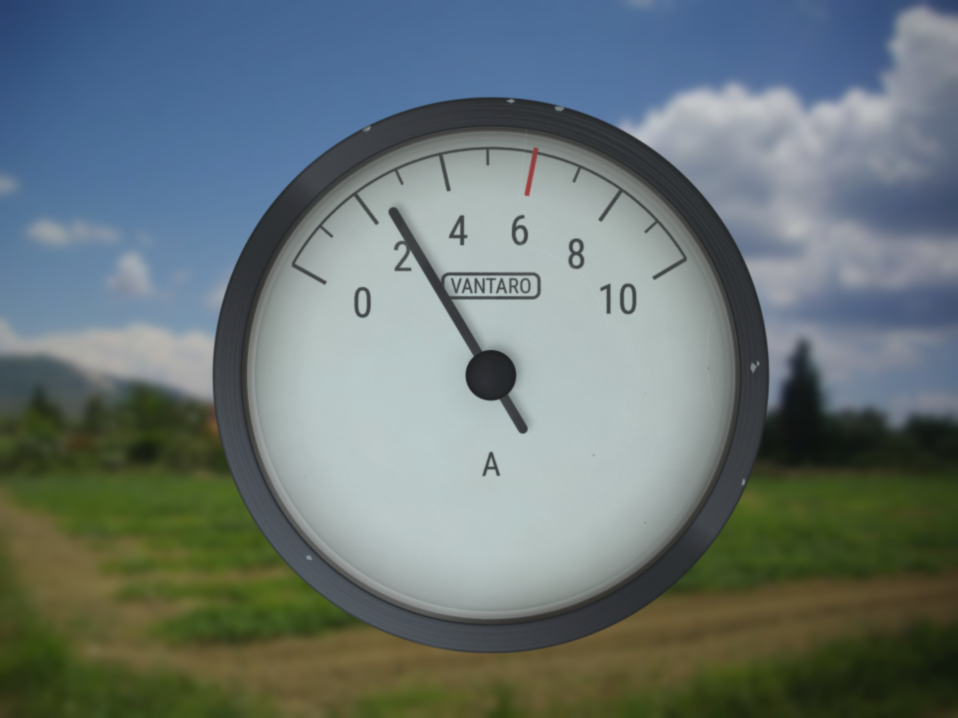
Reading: {"value": 2.5, "unit": "A"}
